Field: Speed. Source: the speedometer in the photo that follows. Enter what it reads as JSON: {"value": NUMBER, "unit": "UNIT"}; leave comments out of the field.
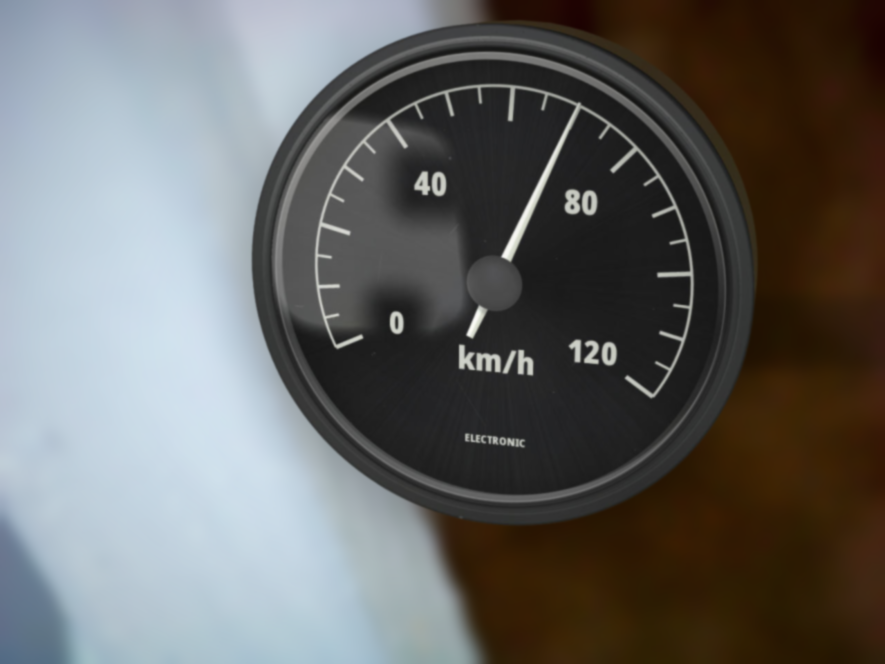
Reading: {"value": 70, "unit": "km/h"}
